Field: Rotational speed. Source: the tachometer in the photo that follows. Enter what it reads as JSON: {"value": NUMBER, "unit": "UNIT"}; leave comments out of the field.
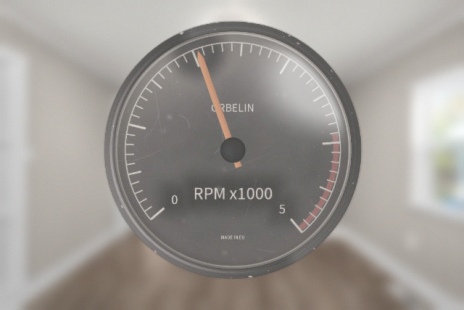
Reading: {"value": 2050, "unit": "rpm"}
